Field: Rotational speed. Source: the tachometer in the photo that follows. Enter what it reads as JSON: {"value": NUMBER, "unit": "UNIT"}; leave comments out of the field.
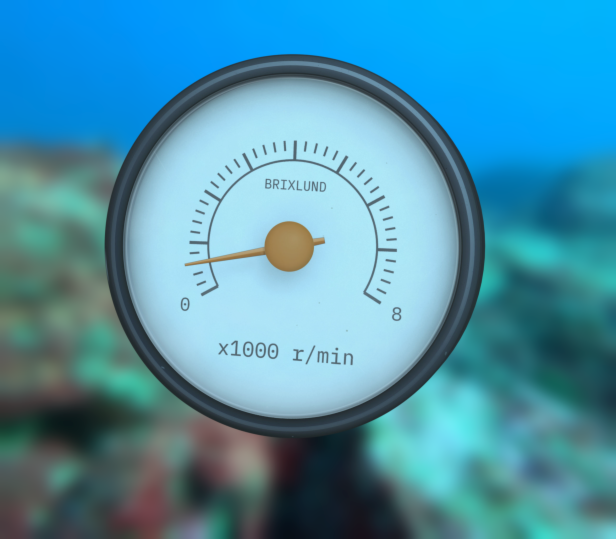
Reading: {"value": 600, "unit": "rpm"}
